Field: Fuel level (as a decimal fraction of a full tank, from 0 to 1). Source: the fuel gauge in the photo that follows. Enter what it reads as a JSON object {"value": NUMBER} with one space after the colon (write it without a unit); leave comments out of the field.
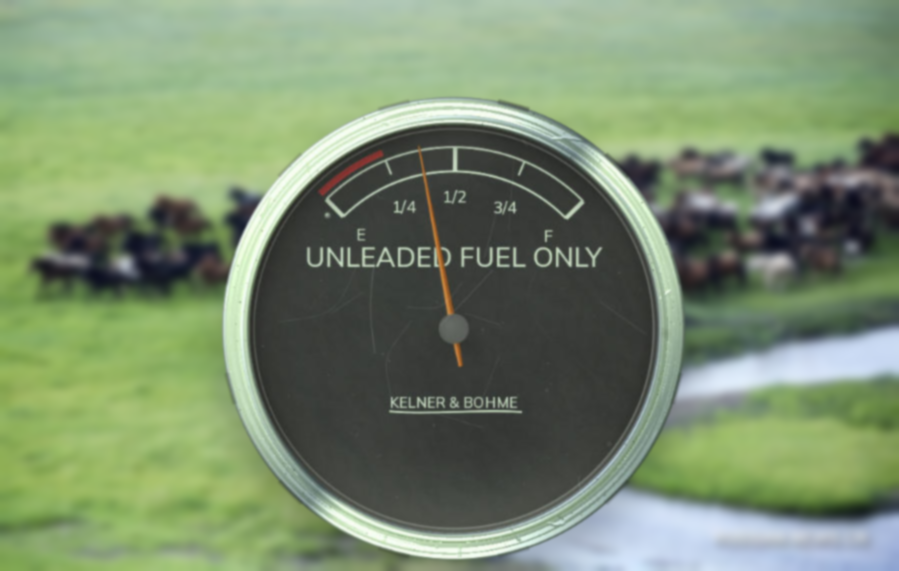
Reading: {"value": 0.375}
